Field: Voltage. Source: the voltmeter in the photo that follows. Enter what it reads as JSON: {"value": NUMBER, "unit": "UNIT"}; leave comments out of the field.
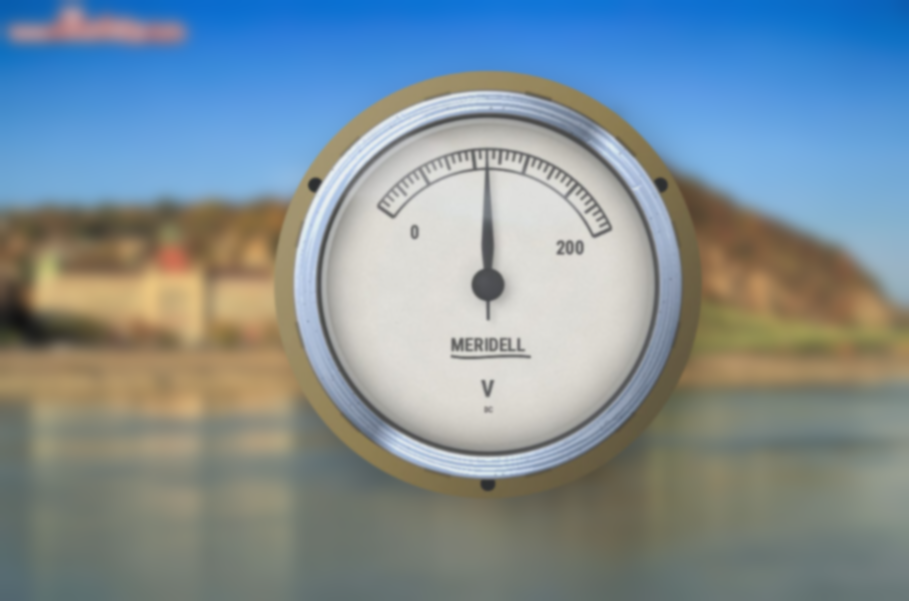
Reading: {"value": 90, "unit": "V"}
